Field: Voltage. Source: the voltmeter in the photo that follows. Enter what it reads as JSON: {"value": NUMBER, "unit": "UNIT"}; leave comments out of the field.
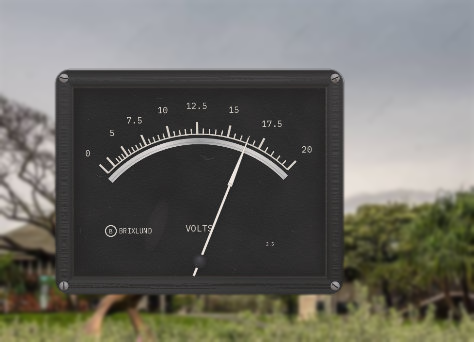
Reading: {"value": 16.5, "unit": "V"}
